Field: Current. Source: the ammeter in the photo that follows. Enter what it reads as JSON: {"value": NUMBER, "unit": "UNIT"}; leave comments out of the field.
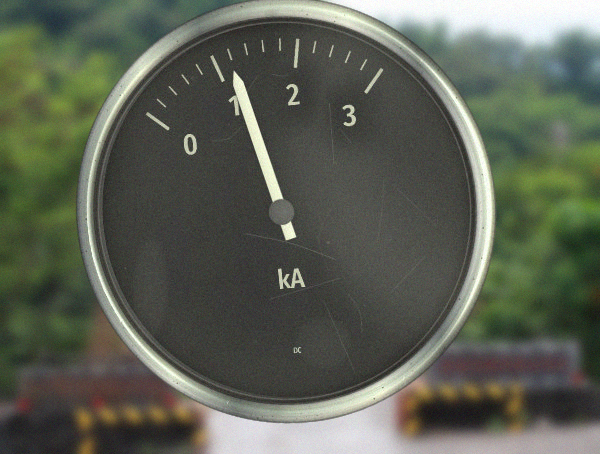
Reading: {"value": 1.2, "unit": "kA"}
